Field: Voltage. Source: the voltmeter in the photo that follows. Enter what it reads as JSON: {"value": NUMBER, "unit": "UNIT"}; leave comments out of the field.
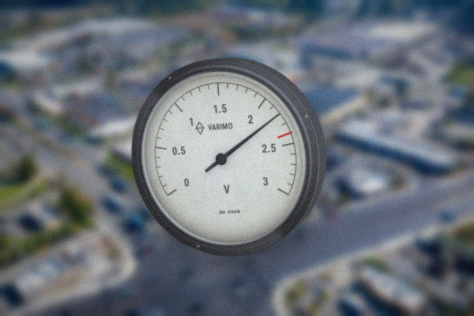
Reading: {"value": 2.2, "unit": "V"}
